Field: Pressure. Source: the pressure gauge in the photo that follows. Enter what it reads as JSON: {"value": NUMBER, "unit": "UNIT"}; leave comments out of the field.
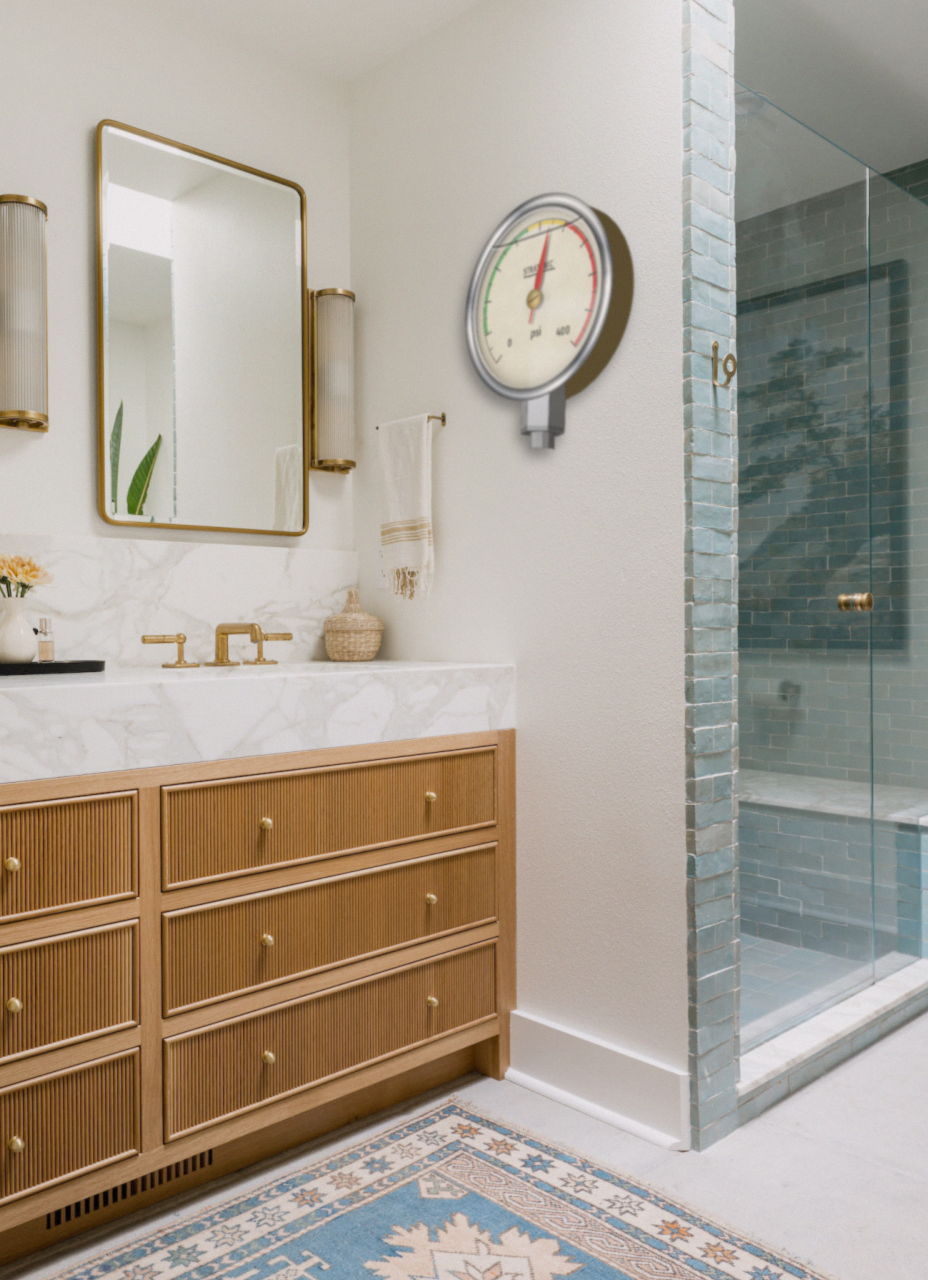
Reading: {"value": 220, "unit": "psi"}
